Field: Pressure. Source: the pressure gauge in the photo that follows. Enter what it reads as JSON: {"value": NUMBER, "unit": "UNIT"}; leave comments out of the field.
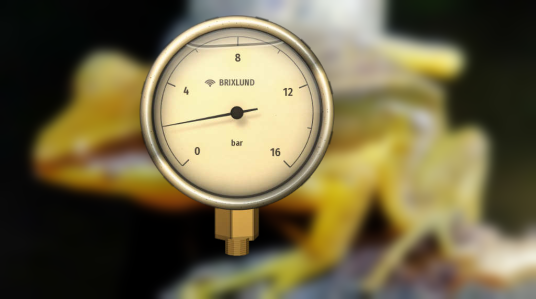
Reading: {"value": 2, "unit": "bar"}
